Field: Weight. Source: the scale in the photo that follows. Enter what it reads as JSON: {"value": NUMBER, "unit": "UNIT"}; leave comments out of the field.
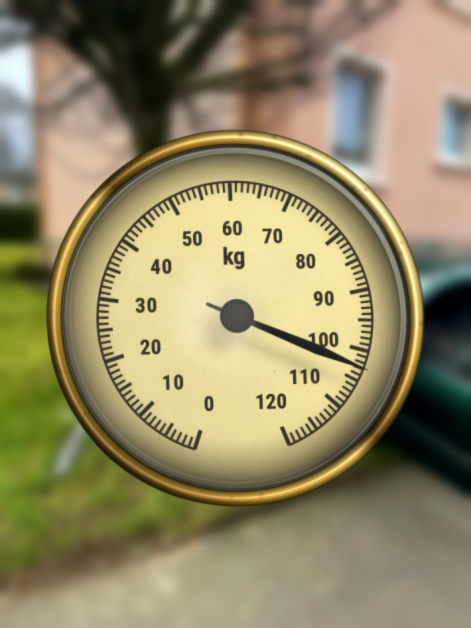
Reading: {"value": 103, "unit": "kg"}
